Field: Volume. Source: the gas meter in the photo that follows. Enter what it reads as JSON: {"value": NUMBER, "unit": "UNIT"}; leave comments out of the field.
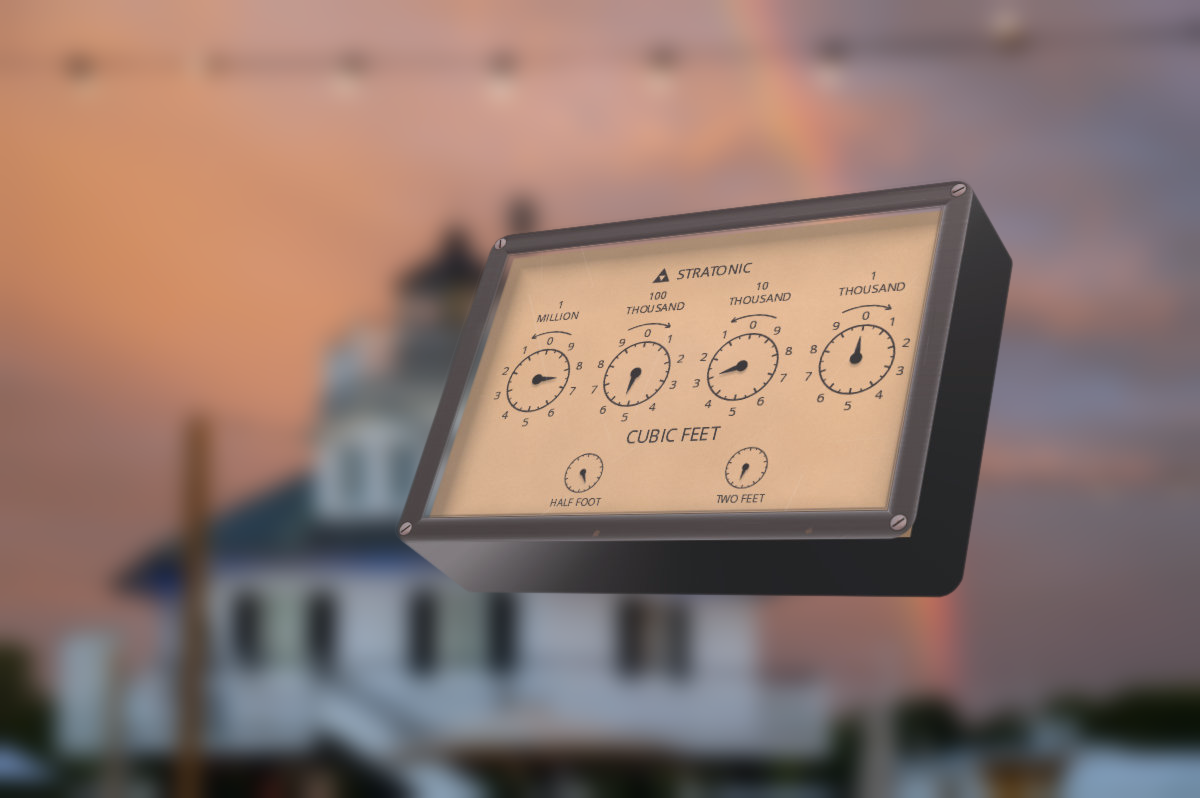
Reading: {"value": 753000, "unit": "ft³"}
